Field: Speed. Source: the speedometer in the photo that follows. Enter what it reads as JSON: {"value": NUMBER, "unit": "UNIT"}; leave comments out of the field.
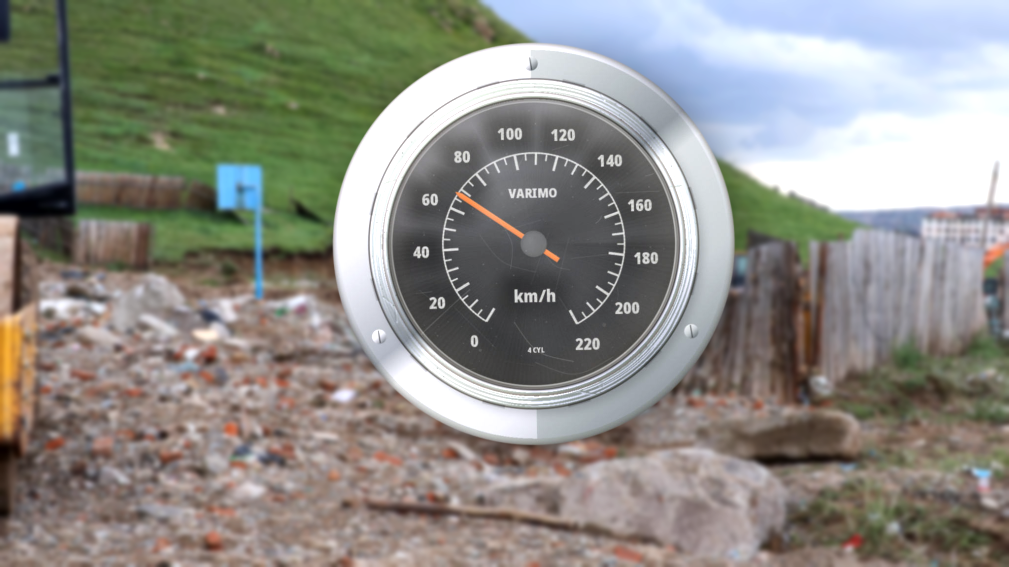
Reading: {"value": 67.5, "unit": "km/h"}
